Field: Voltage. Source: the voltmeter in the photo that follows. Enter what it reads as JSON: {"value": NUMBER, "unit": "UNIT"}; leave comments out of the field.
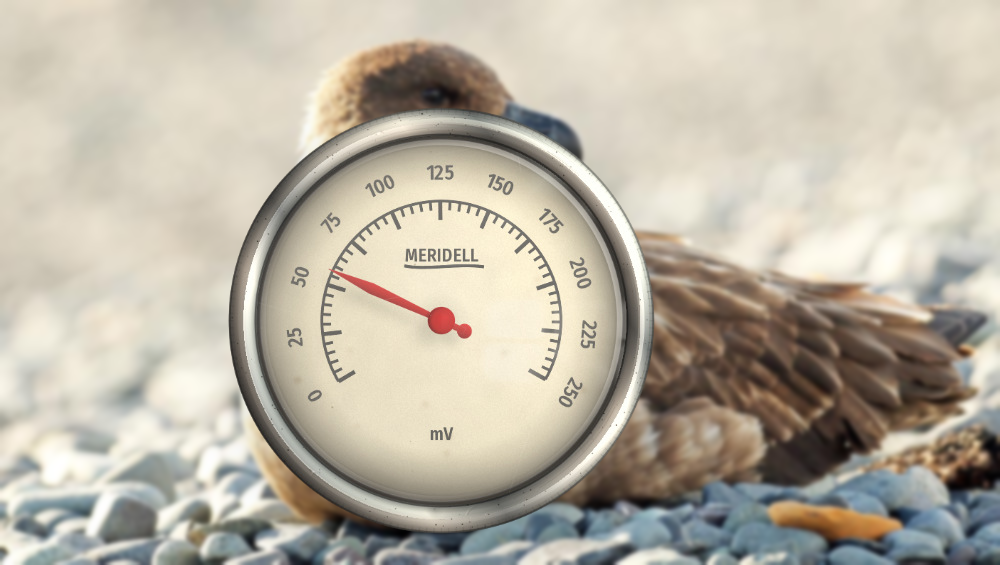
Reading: {"value": 57.5, "unit": "mV"}
